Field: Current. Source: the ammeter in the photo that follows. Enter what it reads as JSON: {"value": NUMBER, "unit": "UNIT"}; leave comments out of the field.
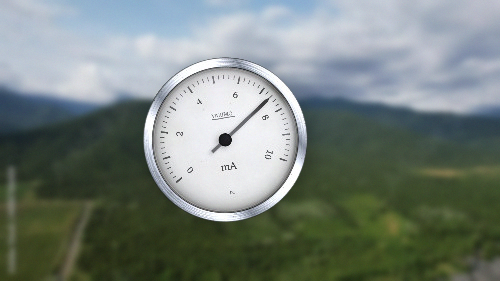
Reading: {"value": 7.4, "unit": "mA"}
